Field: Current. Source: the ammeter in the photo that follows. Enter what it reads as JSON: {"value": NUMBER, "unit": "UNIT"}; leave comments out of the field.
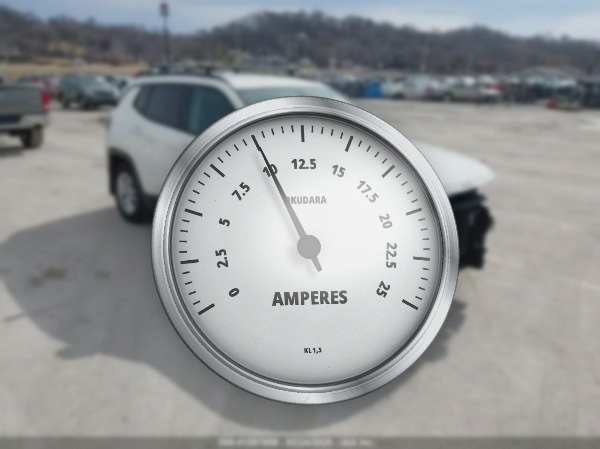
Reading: {"value": 10, "unit": "A"}
